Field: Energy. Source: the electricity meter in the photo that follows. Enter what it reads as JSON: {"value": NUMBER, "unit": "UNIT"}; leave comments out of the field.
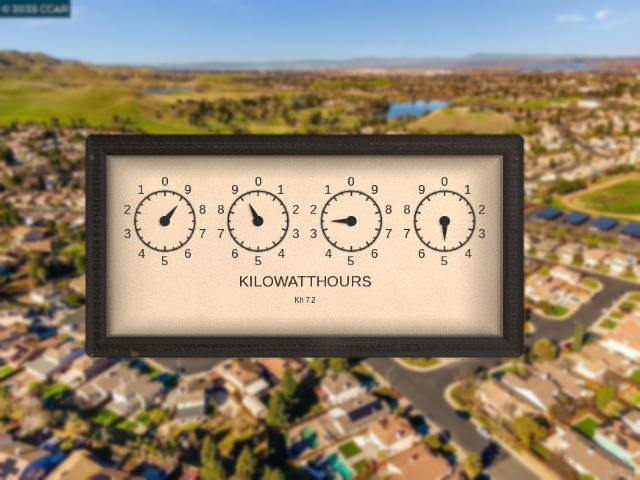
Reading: {"value": 8925, "unit": "kWh"}
